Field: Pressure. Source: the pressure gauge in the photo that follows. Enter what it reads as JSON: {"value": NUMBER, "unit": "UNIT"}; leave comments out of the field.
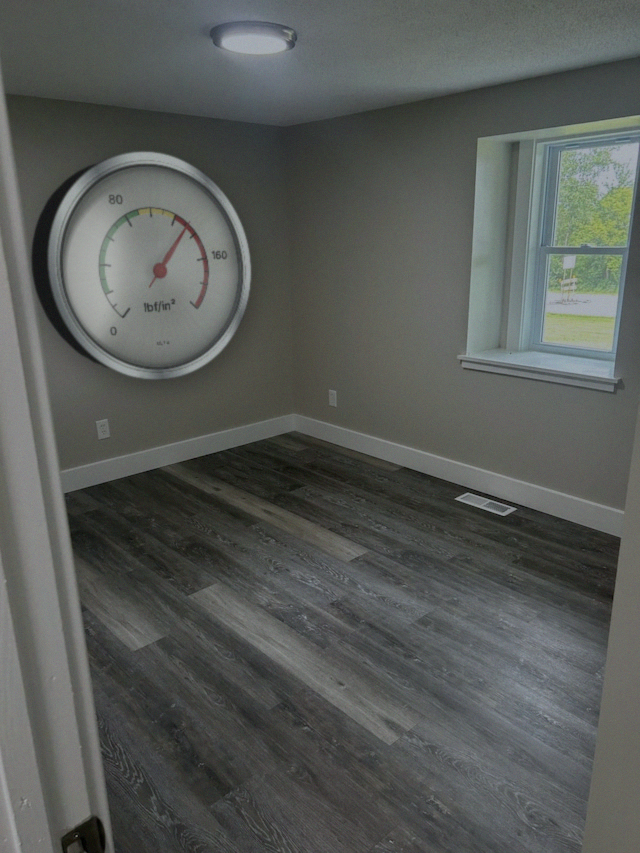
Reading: {"value": 130, "unit": "psi"}
